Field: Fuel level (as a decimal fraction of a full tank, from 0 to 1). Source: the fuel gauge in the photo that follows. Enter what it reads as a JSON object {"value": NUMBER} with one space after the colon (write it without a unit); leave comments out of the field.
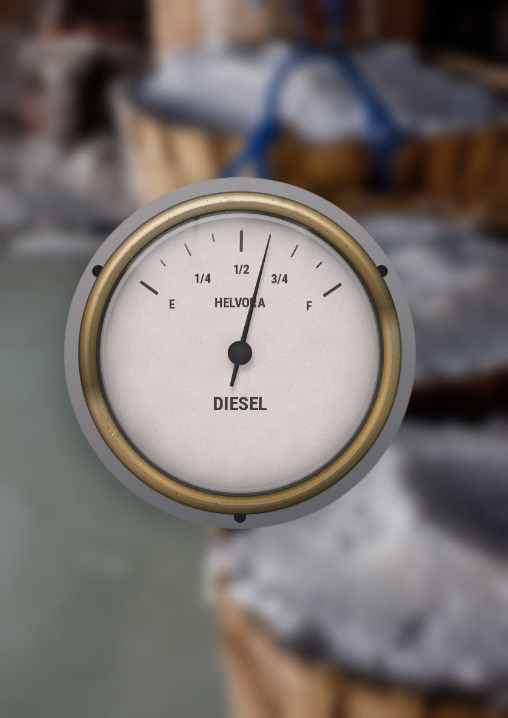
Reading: {"value": 0.625}
